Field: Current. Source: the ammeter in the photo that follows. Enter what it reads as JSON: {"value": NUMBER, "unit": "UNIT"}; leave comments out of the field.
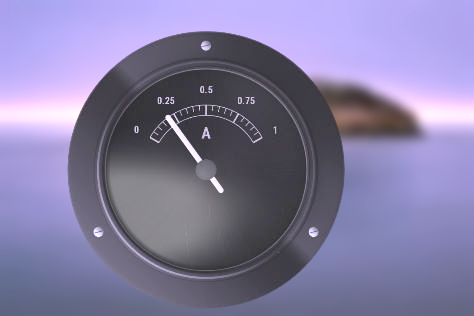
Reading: {"value": 0.2, "unit": "A"}
